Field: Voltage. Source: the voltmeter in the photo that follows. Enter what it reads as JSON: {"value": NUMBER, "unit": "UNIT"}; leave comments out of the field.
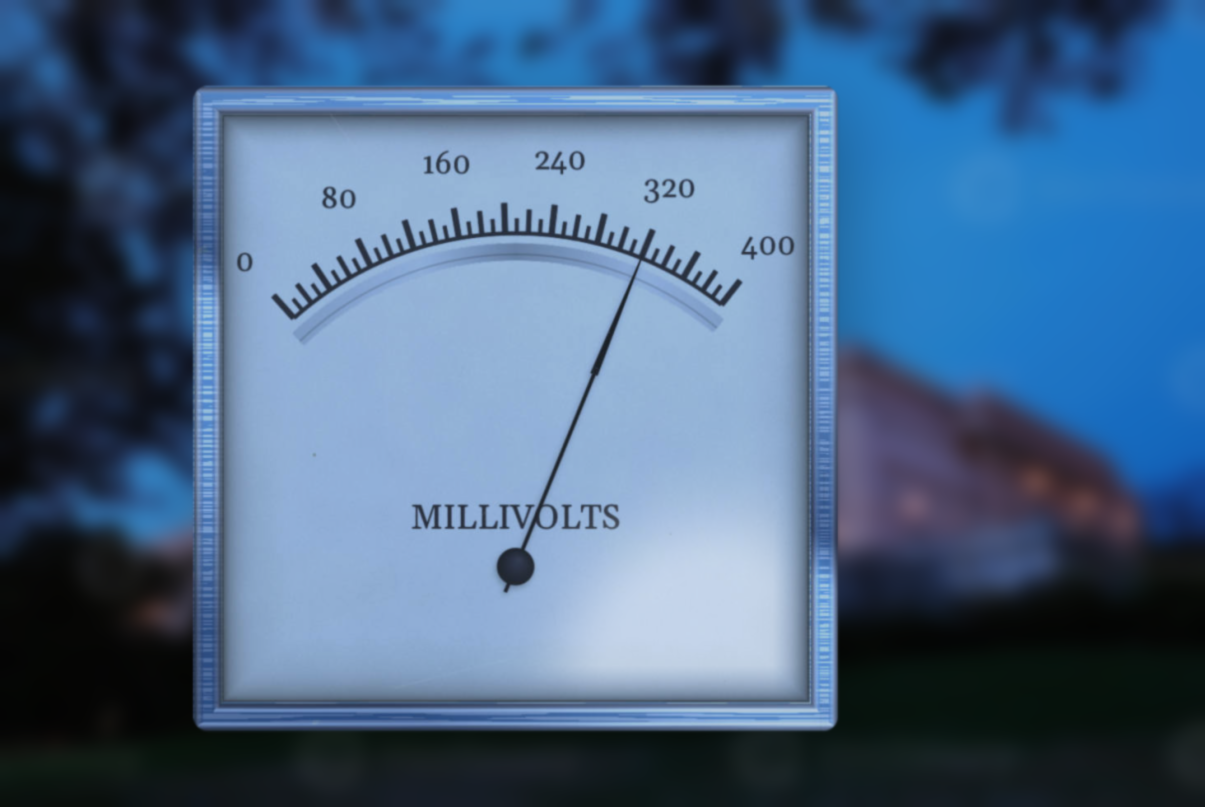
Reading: {"value": 320, "unit": "mV"}
